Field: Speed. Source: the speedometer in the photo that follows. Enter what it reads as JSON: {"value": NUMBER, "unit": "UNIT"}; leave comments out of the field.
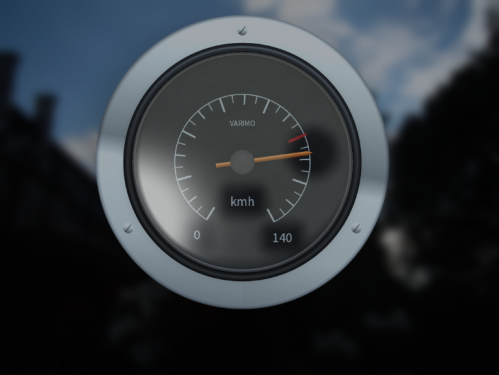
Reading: {"value": 107.5, "unit": "km/h"}
